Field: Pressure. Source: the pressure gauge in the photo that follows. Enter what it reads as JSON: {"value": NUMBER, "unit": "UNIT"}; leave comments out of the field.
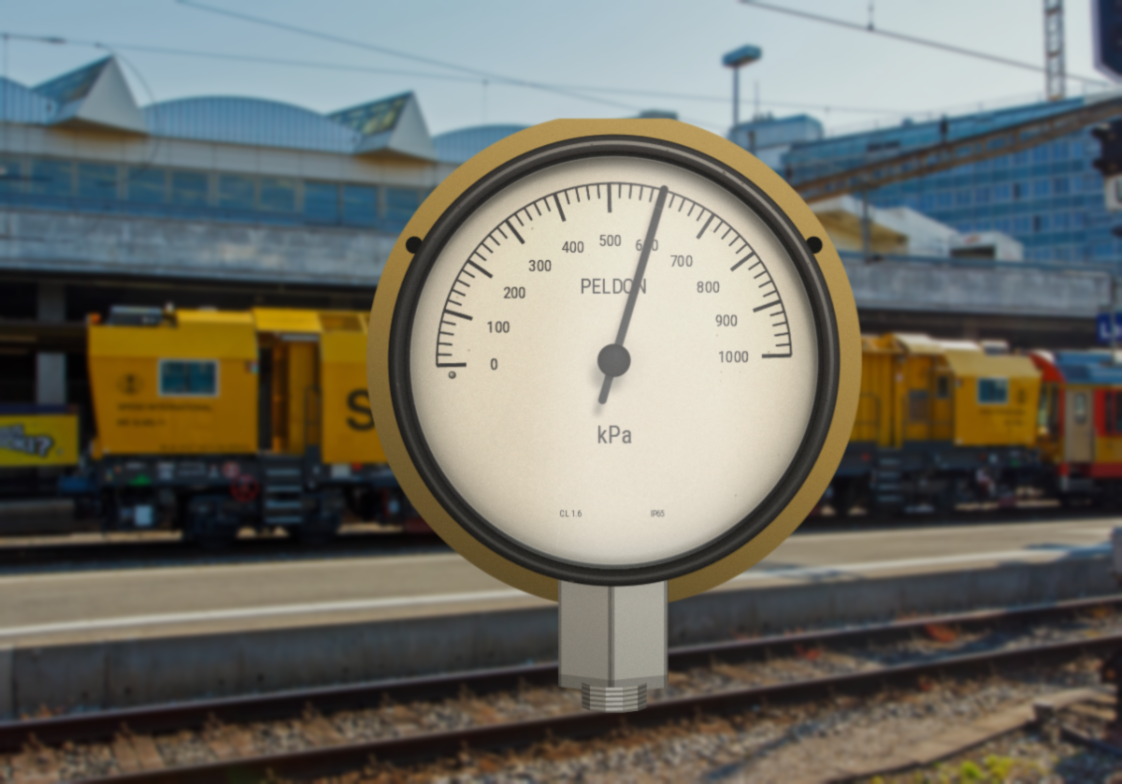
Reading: {"value": 600, "unit": "kPa"}
